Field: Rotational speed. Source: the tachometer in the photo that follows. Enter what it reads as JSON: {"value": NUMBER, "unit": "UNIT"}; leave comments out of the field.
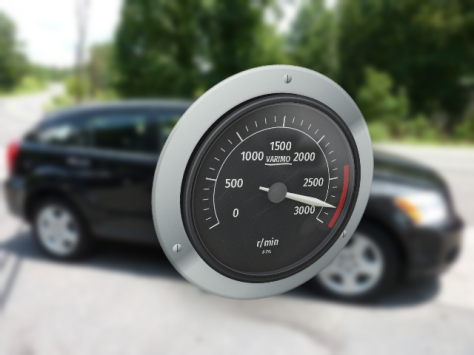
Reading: {"value": 2800, "unit": "rpm"}
